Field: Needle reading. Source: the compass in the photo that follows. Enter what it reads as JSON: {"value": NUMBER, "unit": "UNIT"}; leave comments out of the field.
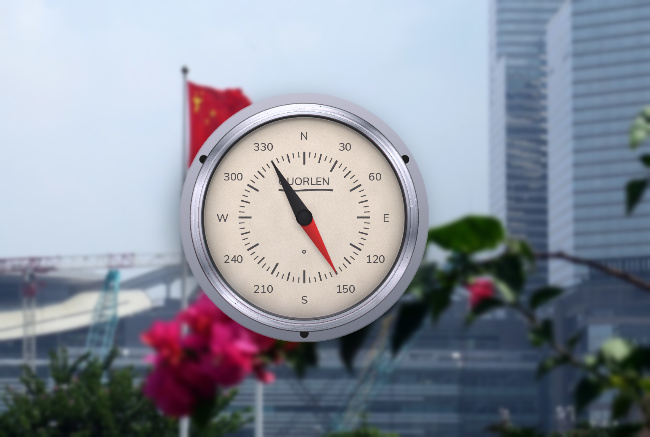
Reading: {"value": 150, "unit": "°"}
